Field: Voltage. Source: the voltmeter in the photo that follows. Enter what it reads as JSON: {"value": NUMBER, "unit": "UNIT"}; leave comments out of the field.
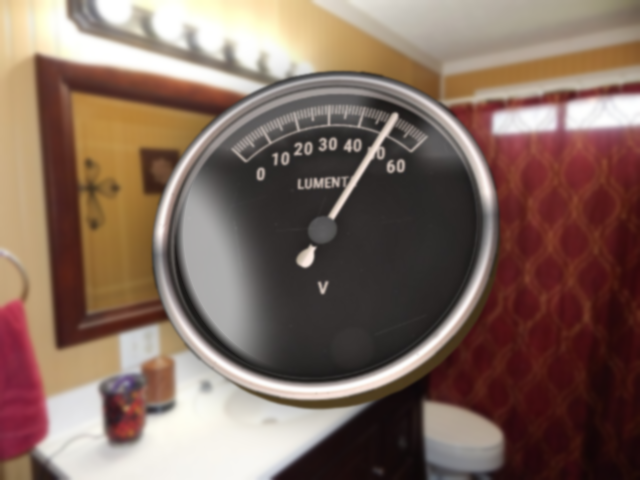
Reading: {"value": 50, "unit": "V"}
